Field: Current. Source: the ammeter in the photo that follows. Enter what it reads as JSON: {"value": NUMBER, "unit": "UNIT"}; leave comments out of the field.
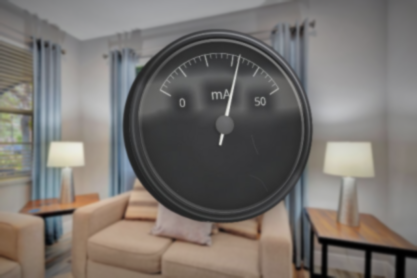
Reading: {"value": 32, "unit": "mA"}
